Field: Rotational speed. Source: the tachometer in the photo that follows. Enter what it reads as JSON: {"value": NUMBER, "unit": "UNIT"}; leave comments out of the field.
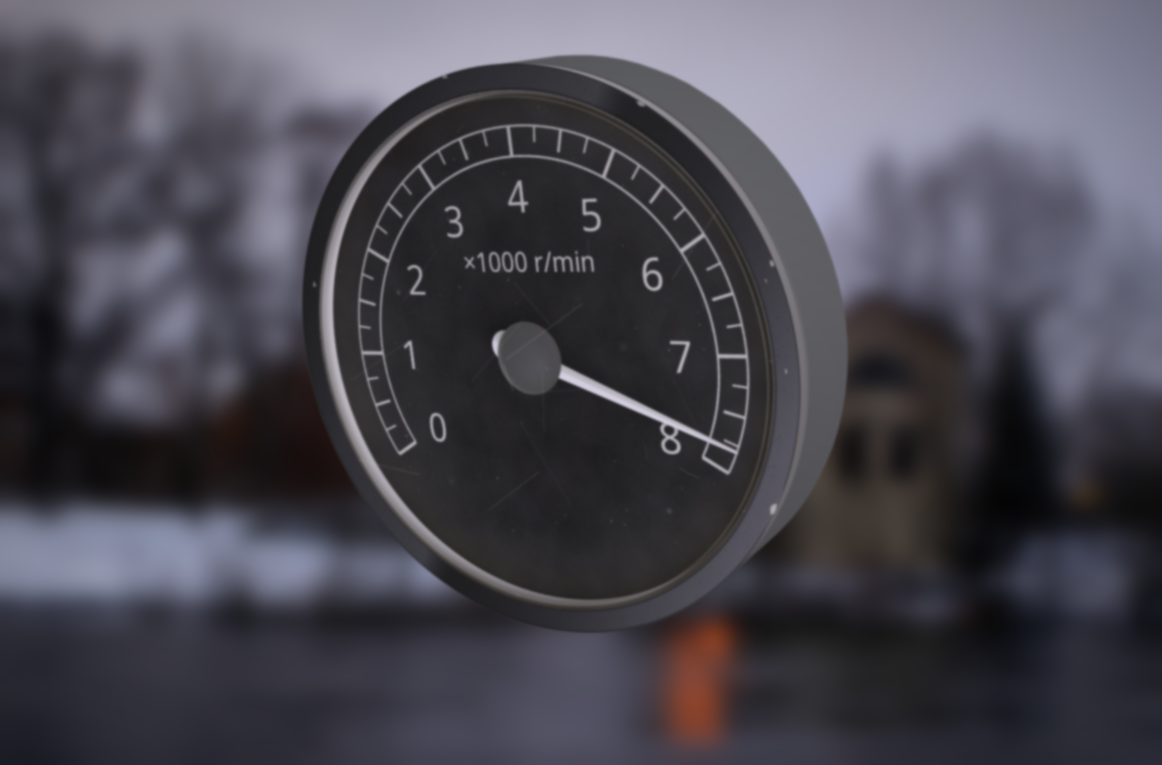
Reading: {"value": 7750, "unit": "rpm"}
